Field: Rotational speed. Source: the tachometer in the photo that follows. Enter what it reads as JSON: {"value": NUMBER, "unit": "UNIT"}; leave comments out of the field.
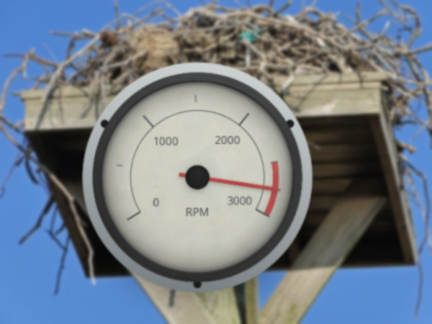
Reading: {"value": 2750, "unit": "rpm"}
